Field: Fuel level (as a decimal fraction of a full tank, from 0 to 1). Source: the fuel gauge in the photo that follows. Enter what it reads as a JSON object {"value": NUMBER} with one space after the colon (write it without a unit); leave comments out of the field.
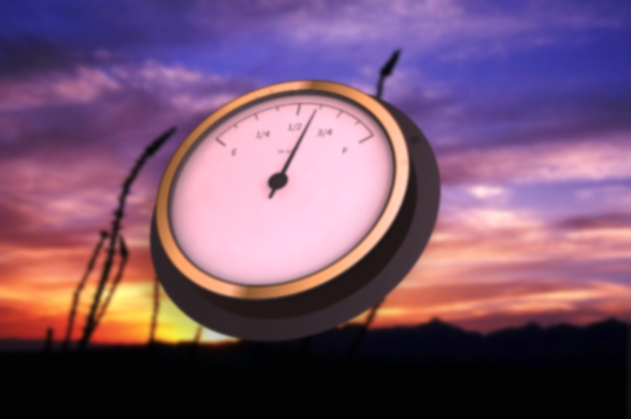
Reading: {"value": 0.625}
